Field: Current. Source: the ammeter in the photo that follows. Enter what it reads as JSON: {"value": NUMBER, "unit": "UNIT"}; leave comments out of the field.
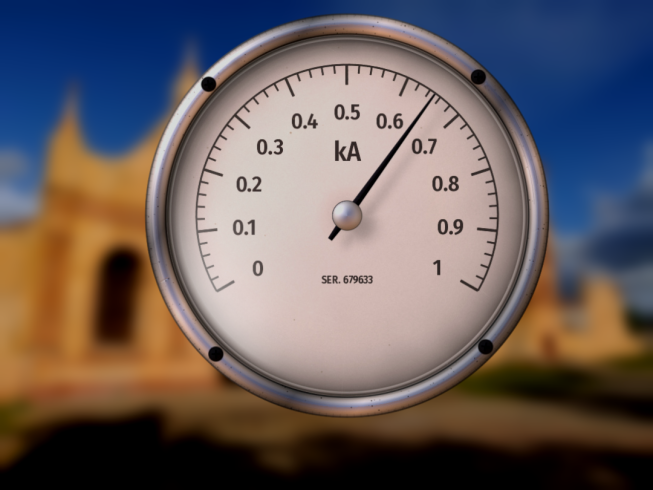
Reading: {"value": 0.65, "unit": "kA"}
